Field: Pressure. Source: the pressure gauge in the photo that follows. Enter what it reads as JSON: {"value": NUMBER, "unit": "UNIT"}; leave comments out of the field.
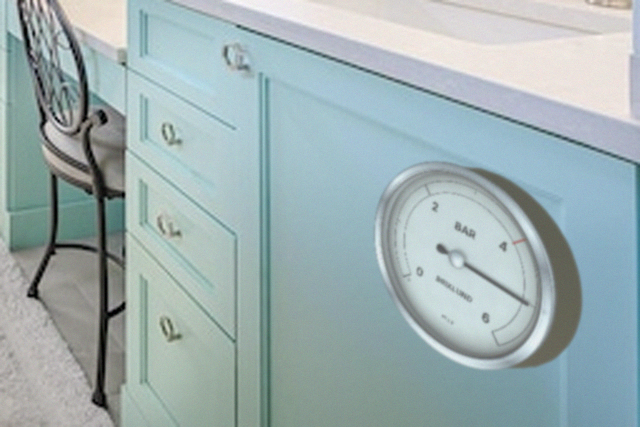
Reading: {"value": 5, "unit": "bar"}
